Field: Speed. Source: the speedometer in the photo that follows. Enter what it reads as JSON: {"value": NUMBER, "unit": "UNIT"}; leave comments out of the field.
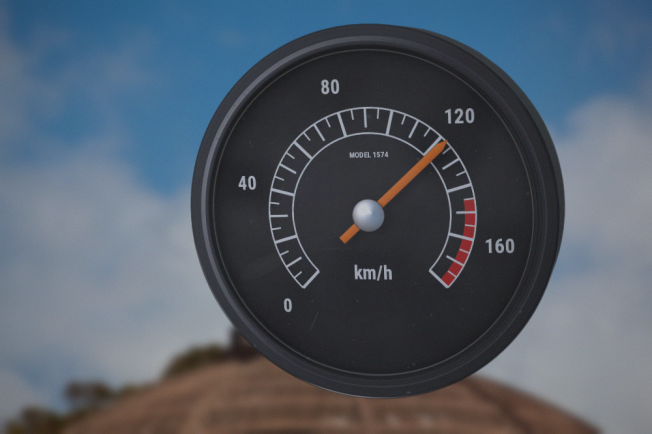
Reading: {"value": 122.5, "unit": "km/h"}
